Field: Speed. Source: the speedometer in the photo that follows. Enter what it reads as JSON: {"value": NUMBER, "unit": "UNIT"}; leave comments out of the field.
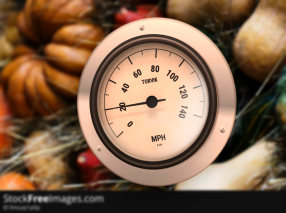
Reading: {"value": 20, "unit": "mph"}
